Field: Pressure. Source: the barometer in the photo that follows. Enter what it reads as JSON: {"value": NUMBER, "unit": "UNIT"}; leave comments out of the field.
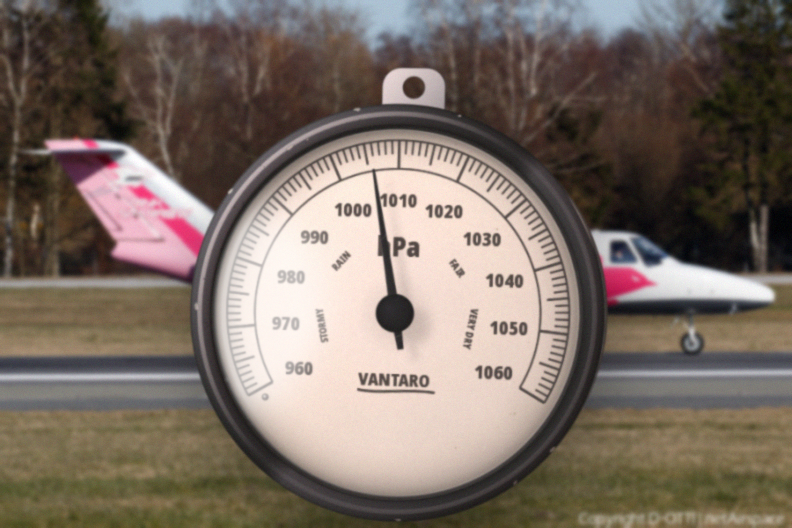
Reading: {"value": 1006, "unit": "hPa"}
